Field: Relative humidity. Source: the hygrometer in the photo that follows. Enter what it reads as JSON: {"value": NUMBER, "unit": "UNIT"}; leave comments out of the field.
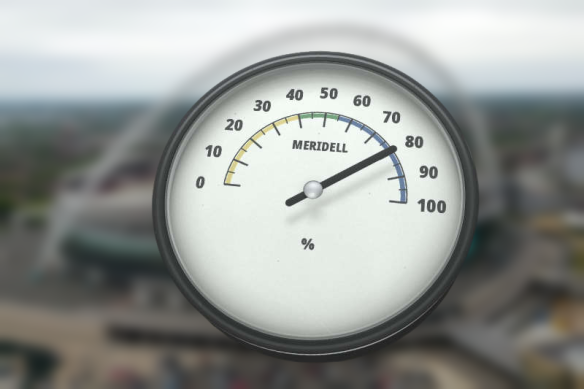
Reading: {"value": 80, "unit": "%"}
